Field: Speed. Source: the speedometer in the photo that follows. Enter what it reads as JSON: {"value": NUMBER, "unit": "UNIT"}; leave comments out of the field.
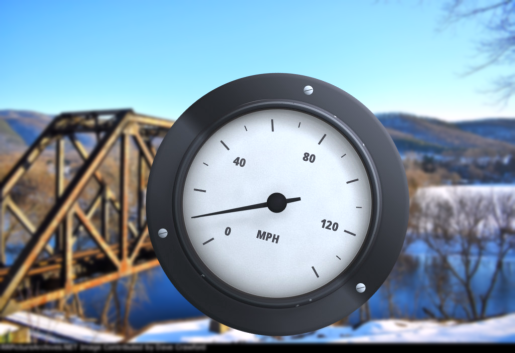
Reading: {"value": 10, "unit": "mph"}
